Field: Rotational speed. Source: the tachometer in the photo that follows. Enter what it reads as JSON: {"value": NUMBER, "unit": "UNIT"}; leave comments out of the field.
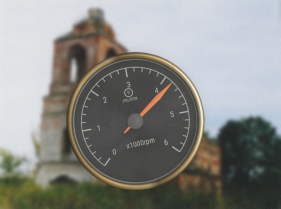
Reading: {"value": 4200, "unit": "rpm"}
